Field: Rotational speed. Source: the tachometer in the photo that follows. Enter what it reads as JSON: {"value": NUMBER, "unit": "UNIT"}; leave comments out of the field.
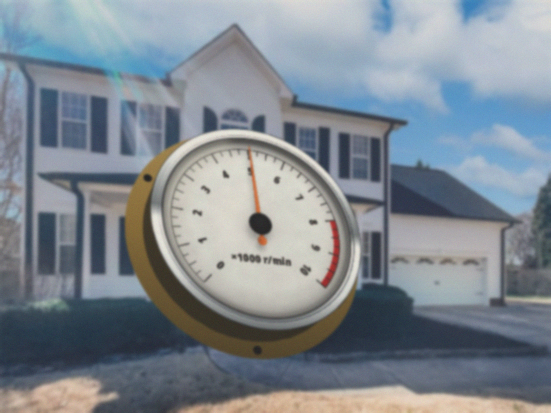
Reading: {"value": 5000, "unit": "rpm"}
